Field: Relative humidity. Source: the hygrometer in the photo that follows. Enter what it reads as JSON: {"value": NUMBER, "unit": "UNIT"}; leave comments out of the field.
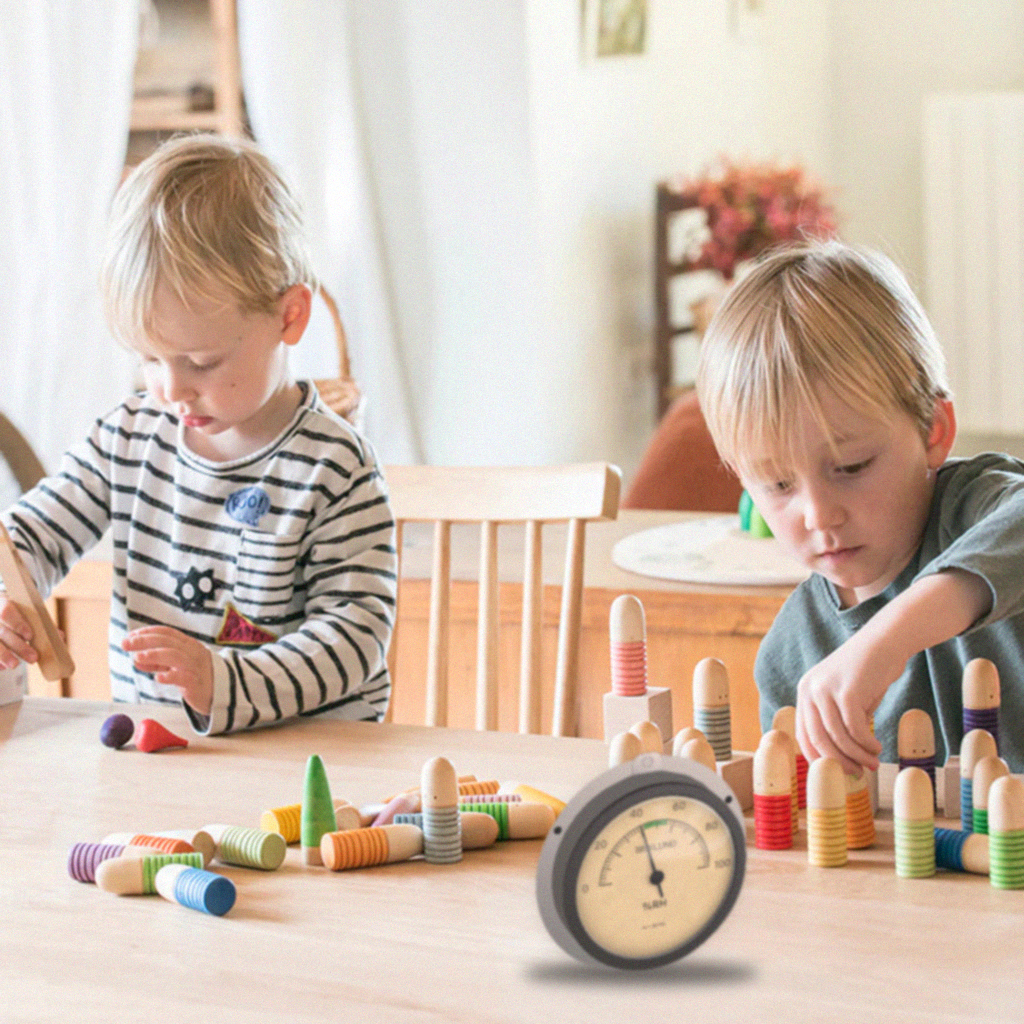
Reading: {"value": 40, "unit": "%"}
